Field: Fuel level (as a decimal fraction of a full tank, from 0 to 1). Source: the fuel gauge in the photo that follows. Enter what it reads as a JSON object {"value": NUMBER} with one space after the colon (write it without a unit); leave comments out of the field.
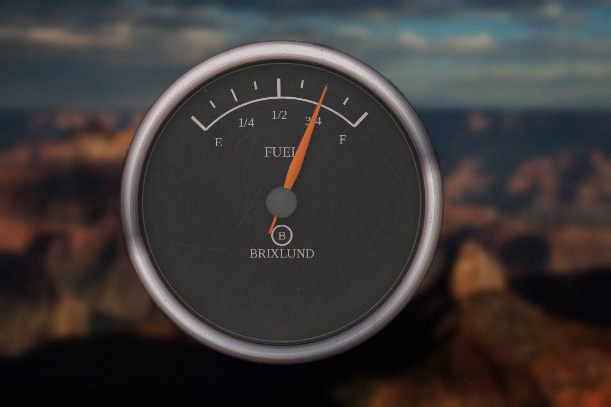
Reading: {"value": 0.75}
